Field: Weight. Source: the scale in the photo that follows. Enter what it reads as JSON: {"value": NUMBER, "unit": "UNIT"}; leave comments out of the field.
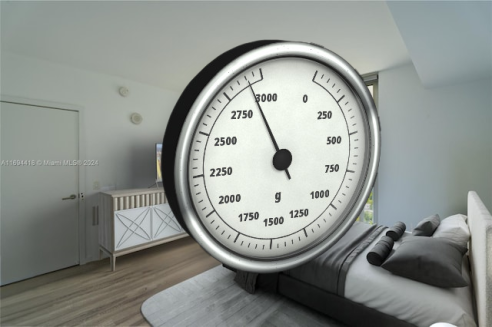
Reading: {"value": 2900, "unit": "g"}
